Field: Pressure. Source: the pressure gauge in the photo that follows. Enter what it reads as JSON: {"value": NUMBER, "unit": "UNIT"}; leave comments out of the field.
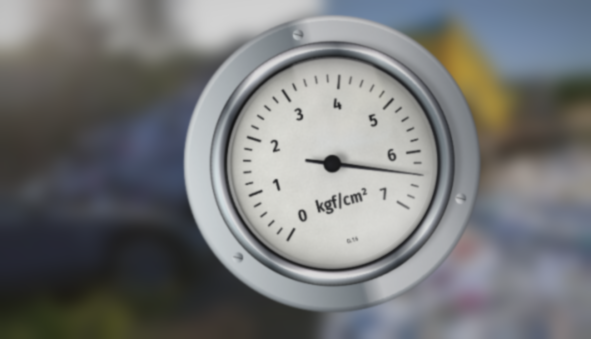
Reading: {"value": 6.4, "unit": "kg/cm²"}
